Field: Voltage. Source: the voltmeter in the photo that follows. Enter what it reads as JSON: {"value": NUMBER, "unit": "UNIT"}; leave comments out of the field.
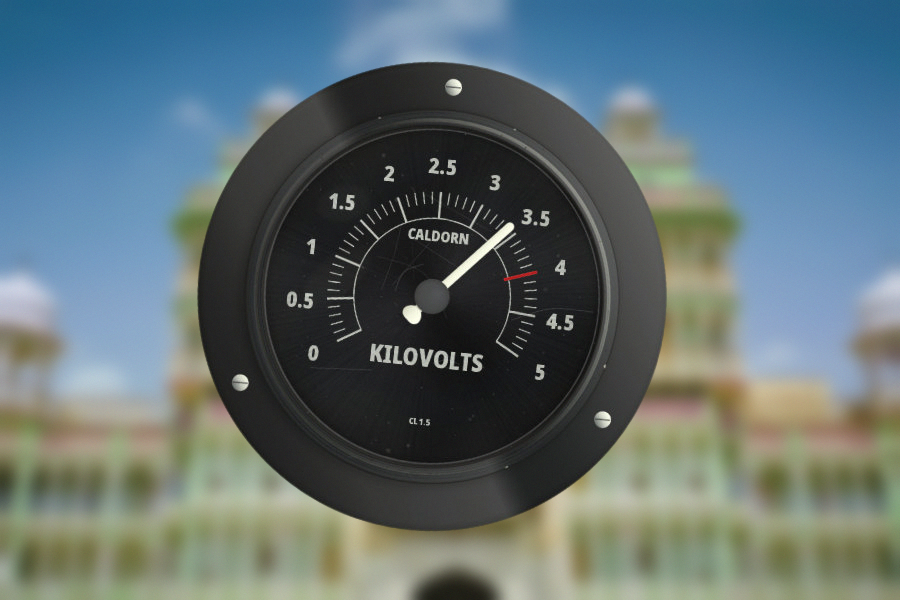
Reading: {"value": 3.4, "unit": "kV"}
